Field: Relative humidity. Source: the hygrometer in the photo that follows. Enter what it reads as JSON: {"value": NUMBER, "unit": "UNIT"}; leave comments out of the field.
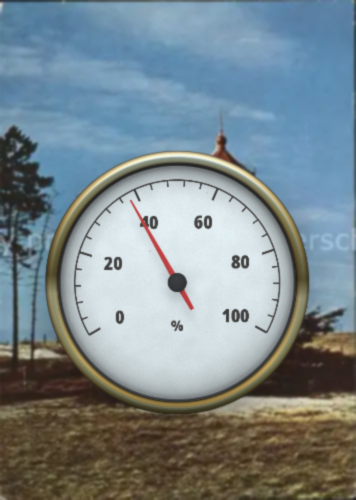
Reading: {"value": 38, "unit": "%"}
